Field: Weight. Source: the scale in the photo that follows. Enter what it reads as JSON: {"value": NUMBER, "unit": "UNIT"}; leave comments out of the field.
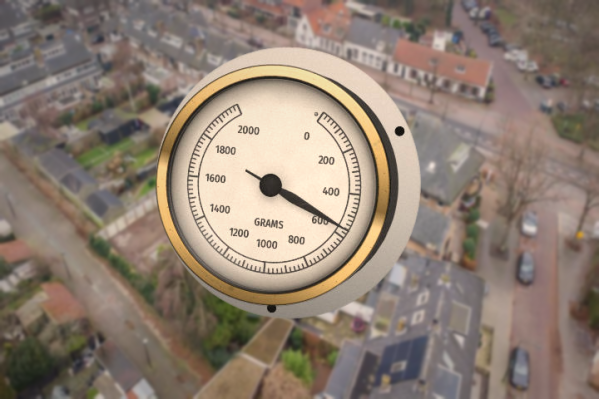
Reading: {"value": 560, "unit": "g"}
